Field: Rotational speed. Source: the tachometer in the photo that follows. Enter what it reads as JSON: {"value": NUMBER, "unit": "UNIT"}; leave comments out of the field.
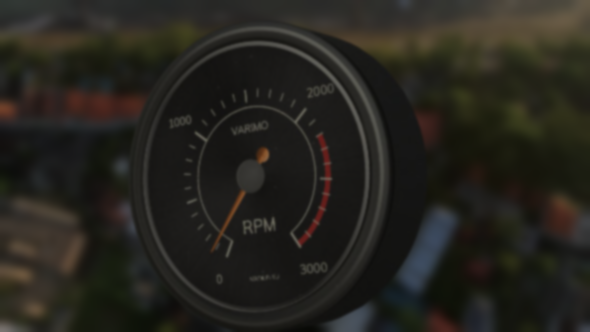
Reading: {"value": 100, "unit": "rpm"}
